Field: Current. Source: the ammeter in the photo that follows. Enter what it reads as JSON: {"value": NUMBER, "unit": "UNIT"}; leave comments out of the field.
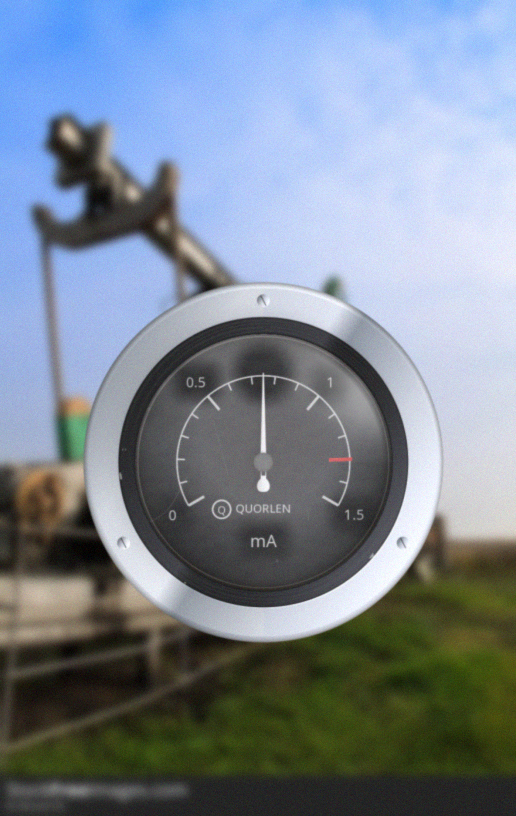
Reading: {"value": 0.75, "unit": "mA"}
